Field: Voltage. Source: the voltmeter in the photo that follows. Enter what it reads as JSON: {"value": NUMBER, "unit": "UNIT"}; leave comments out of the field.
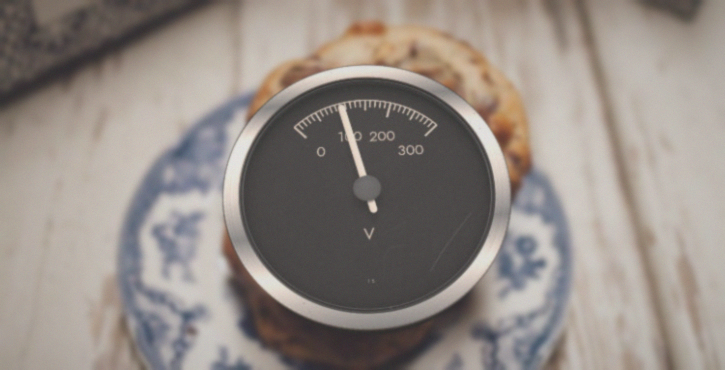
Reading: {"value": 100, "unit": "V"}
